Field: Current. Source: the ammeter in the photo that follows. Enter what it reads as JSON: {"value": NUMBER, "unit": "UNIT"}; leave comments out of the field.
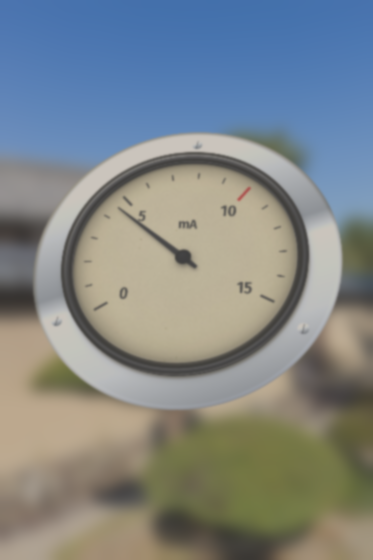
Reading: {"value": 4.5, "unit": "mA"}
